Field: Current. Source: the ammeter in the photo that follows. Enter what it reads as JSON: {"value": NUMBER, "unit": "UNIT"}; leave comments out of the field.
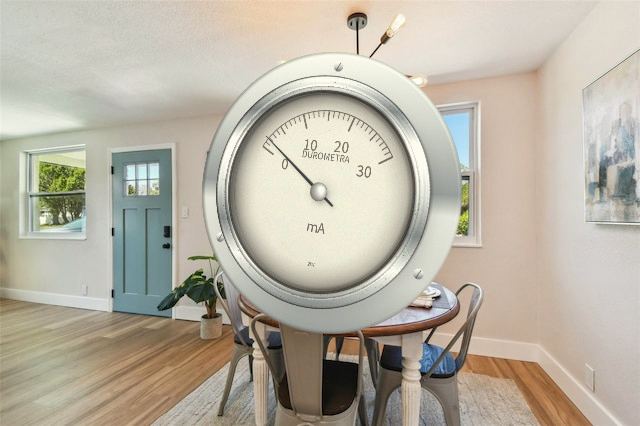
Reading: {"value": 2, "unit": "mA"}
